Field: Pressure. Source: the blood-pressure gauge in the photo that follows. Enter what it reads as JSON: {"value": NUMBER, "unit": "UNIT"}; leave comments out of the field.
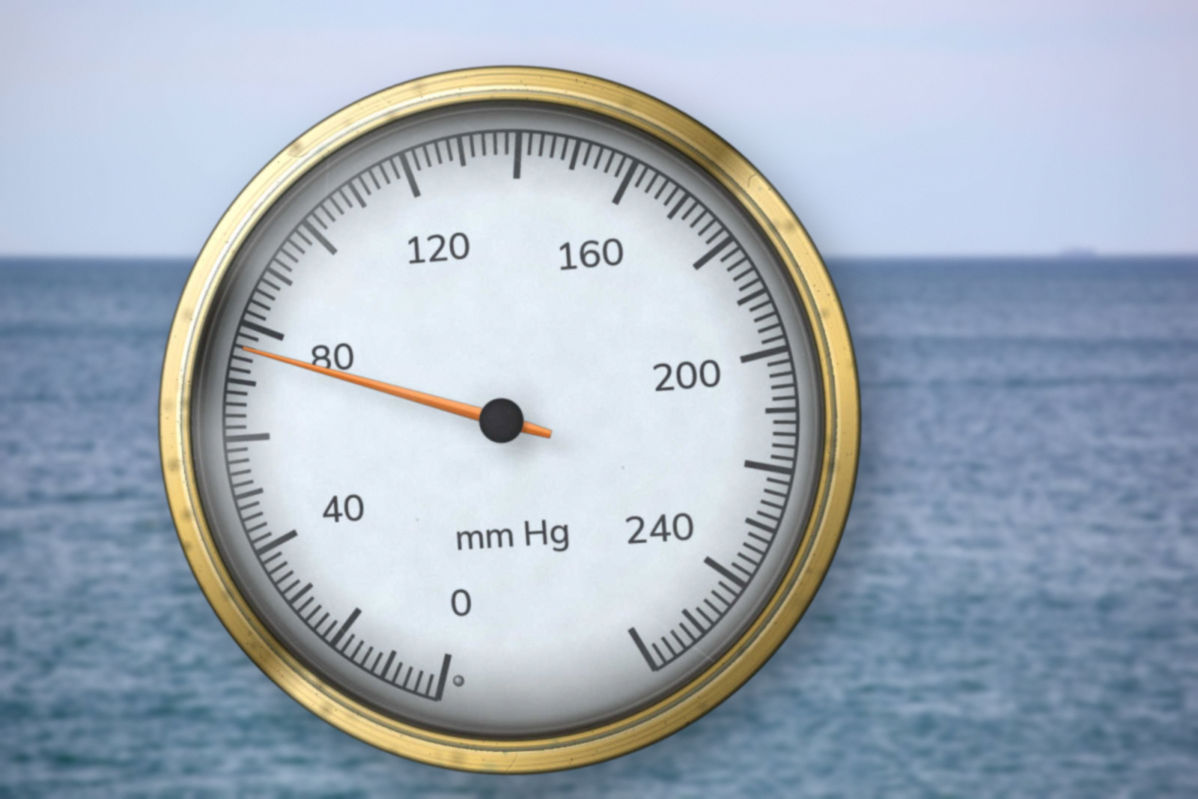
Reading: {"value": 76, "unit": "mmHg"}
